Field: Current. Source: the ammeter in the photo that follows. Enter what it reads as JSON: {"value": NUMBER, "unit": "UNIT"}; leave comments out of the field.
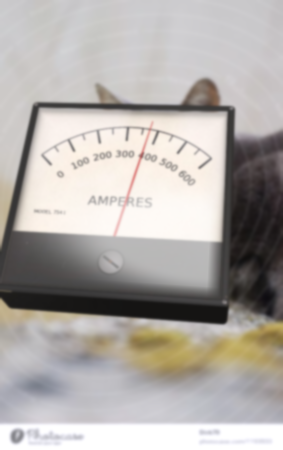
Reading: {"value": 375, "unit": "A"}
